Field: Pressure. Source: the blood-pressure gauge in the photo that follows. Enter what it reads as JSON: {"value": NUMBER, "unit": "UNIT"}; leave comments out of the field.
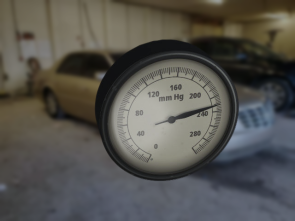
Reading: {"value": 230, "unit": "mmHg"}
